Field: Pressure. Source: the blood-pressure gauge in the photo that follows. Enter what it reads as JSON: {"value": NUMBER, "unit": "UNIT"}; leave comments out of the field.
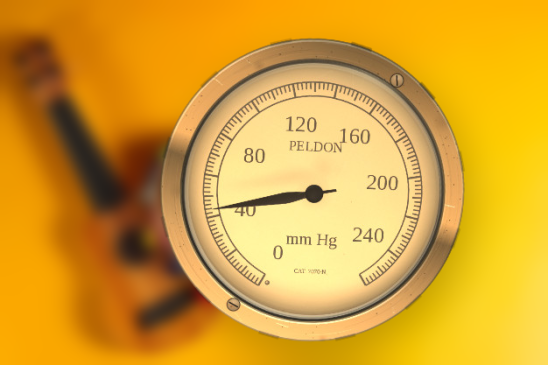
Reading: {"value": 44, "unit": "mmHg"}
